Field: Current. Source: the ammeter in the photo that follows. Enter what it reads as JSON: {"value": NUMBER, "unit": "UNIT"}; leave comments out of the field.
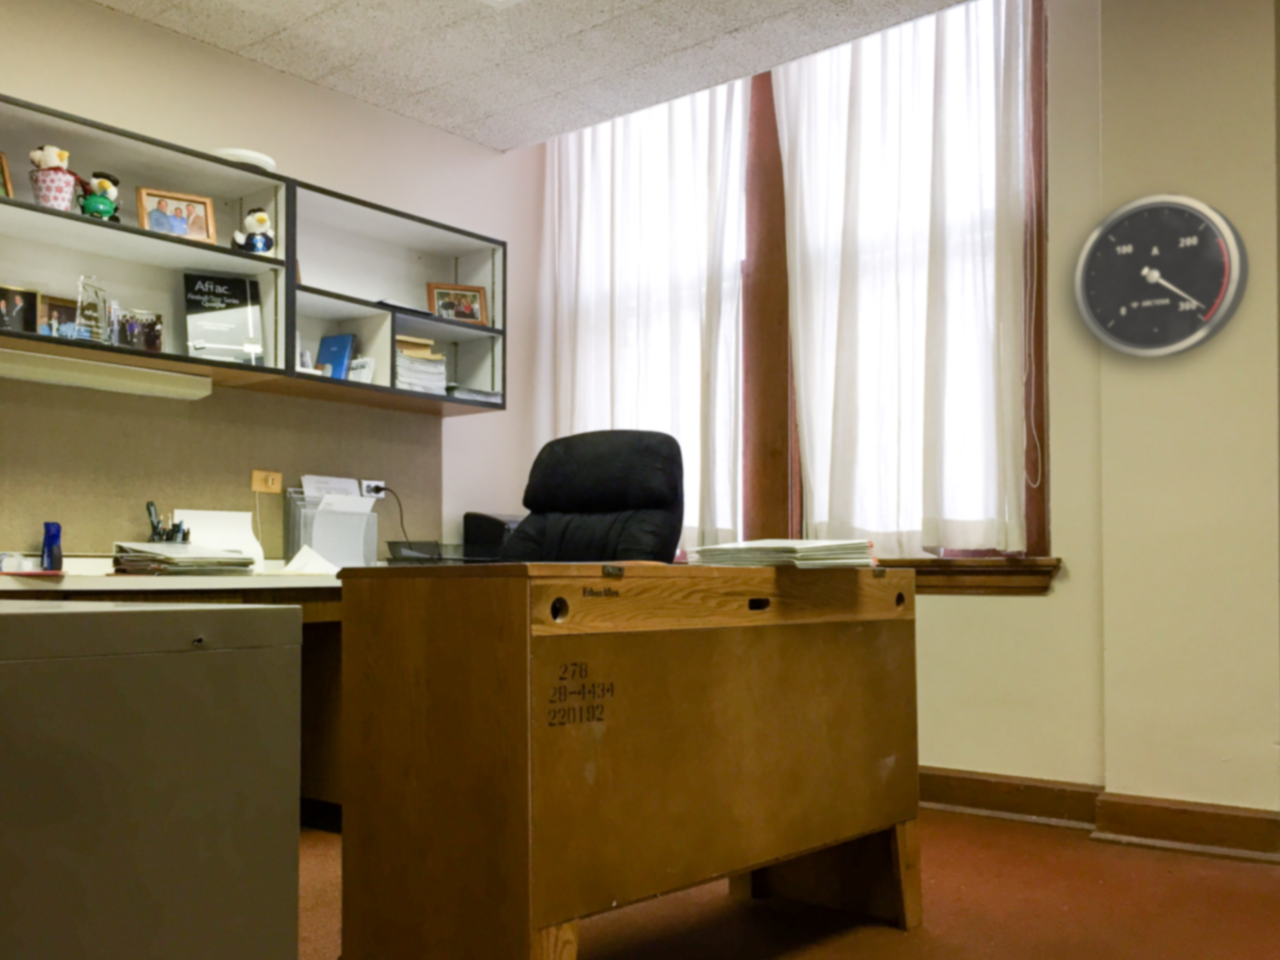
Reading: {"value": 290, "unit": "A"}
